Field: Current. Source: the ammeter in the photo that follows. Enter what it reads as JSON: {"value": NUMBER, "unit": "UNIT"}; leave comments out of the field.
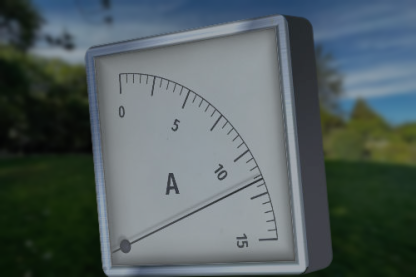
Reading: {"value": 11.75, "unit": "A"}
